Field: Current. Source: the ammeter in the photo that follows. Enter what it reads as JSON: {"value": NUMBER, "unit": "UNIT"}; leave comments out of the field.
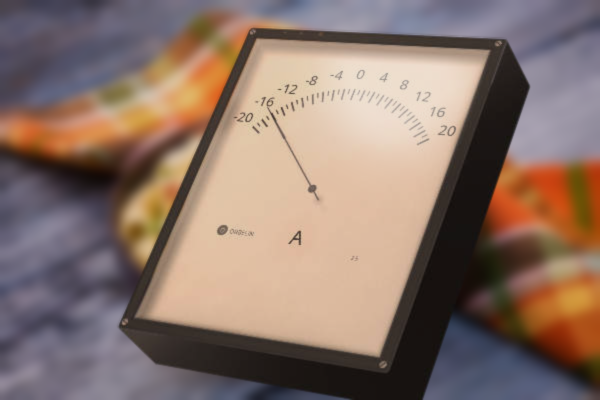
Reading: {"value": -16, "unit": "A"}
